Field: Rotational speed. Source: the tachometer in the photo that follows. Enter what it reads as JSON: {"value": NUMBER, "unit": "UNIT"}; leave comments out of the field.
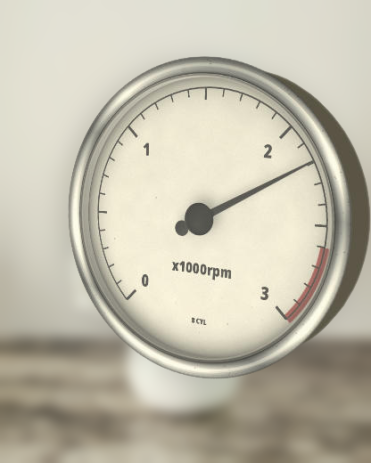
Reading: {"value": 2200, "unit": "rpm"}
